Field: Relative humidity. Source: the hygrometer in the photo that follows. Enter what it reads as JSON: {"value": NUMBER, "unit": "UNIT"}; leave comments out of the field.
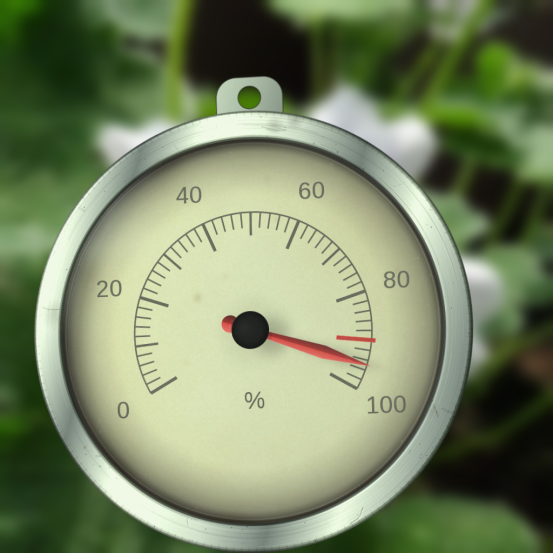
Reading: {"value": 95, "unit": "%"}
